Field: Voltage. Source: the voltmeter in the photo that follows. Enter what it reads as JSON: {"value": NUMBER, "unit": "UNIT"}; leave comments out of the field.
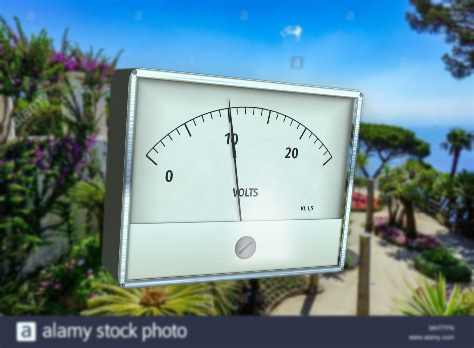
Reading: {"value": 10, "unit": "V"}
